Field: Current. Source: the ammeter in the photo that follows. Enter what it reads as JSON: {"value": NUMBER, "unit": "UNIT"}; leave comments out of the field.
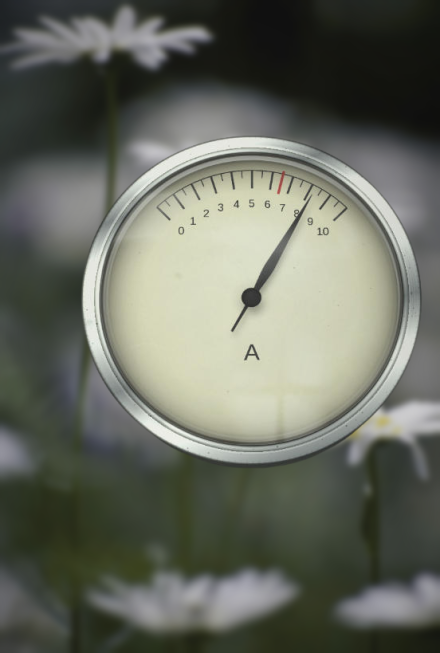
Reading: {"value": 8.25, "unit": "A"}
